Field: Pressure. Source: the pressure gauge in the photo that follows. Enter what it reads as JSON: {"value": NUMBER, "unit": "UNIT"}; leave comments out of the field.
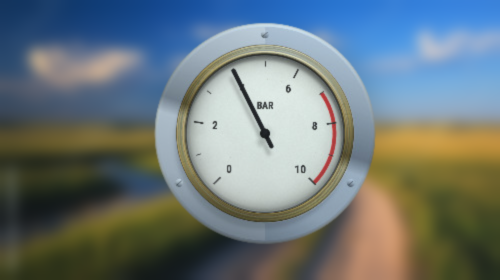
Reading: {"value": 4, "unit": "bar"}
